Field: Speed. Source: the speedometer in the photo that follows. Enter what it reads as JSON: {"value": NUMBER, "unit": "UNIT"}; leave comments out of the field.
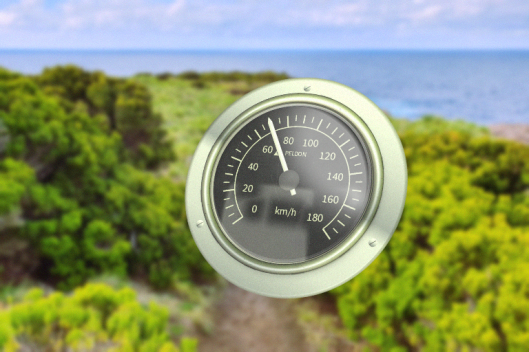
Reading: {"value": 70, "unit": "km/h"}
